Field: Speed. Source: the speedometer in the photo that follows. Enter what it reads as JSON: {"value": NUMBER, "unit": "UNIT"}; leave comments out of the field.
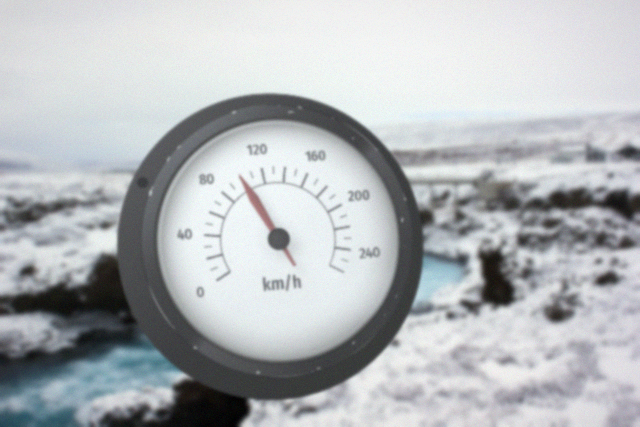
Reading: {"value": 100, "unit": "km/h"}
